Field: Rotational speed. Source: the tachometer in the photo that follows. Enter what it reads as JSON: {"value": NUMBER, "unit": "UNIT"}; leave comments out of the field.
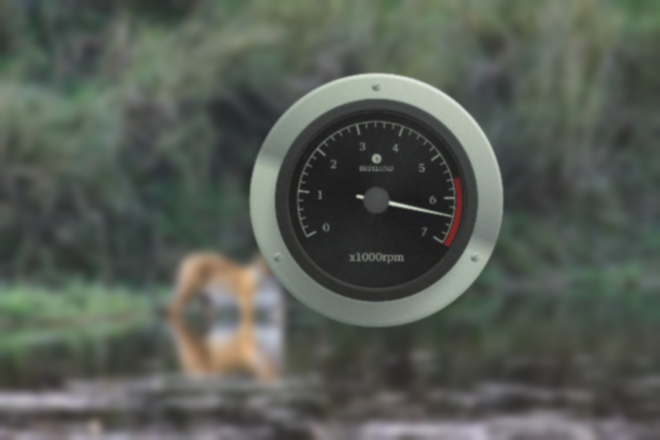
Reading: {"value": 6400, "unit": "rpm"}
